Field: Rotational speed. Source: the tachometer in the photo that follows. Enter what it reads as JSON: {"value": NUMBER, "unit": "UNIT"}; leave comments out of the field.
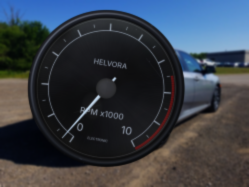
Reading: {"value": 250, "unit": "rpm"}
